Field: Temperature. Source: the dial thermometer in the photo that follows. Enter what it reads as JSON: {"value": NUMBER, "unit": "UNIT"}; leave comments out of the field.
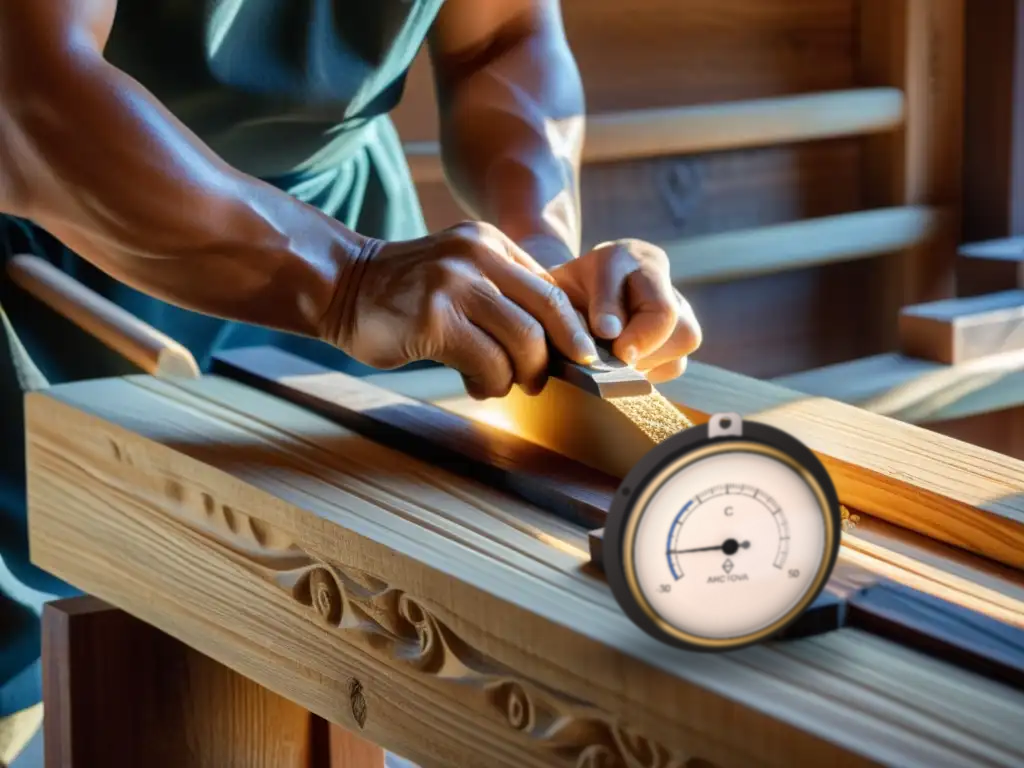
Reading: {"value": -20, "unit": "°C"}
